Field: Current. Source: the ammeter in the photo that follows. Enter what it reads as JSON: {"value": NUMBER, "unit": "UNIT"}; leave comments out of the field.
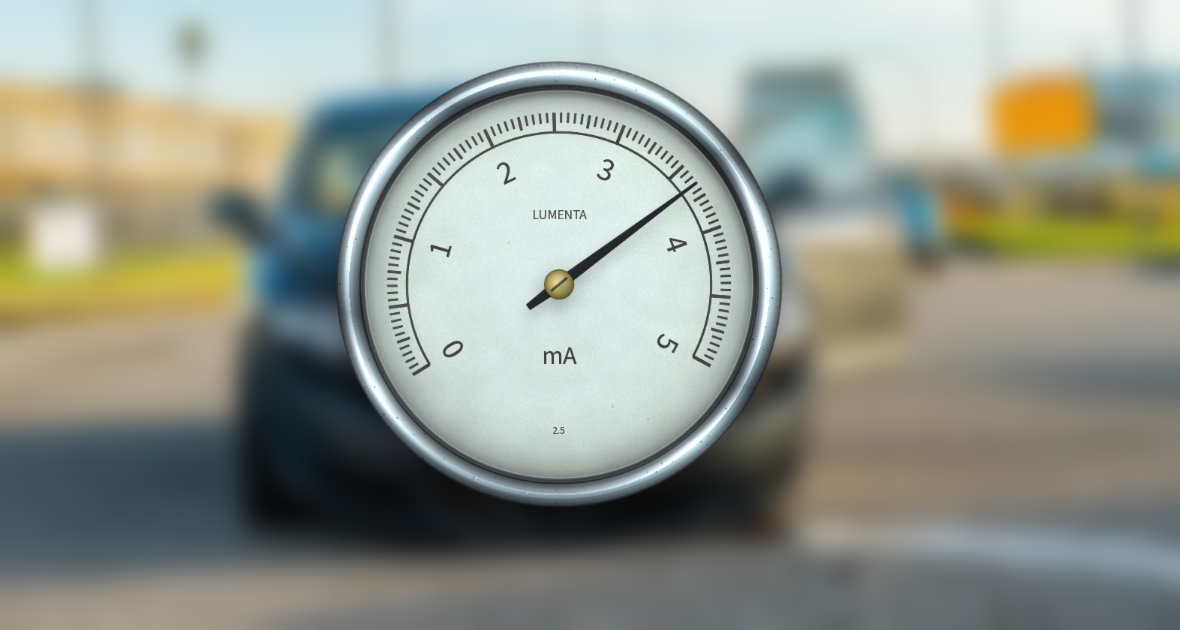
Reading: {"value": 3.65, "unit": "mA"}
